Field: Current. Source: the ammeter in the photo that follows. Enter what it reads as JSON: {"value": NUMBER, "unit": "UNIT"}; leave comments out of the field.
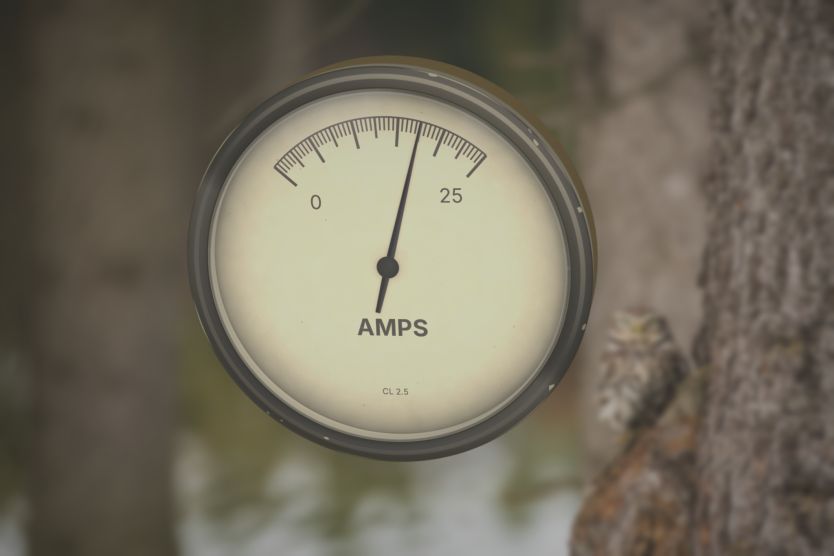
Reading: {"value": 17.5, "unit": "A"}
